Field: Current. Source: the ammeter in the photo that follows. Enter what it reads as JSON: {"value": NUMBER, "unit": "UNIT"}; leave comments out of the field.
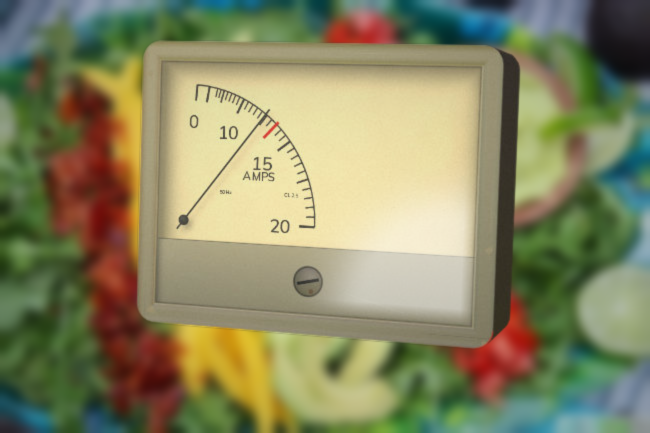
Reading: {"value": 12.5, "unit": "A"}
